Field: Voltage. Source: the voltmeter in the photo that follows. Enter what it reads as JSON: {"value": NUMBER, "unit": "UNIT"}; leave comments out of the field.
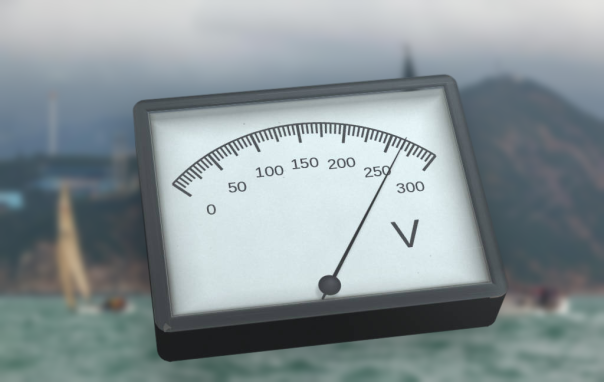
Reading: {"value": 265, "unit": "V"}
